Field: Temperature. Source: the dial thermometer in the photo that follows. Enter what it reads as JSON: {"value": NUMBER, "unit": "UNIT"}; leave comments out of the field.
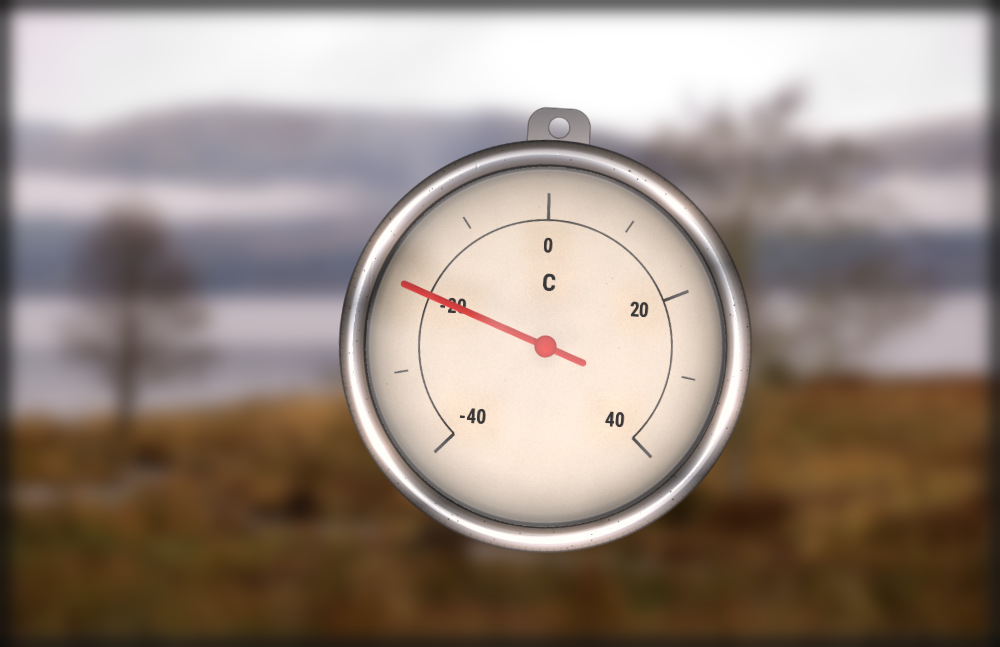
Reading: {"value": -20, "unit": "°C"}
